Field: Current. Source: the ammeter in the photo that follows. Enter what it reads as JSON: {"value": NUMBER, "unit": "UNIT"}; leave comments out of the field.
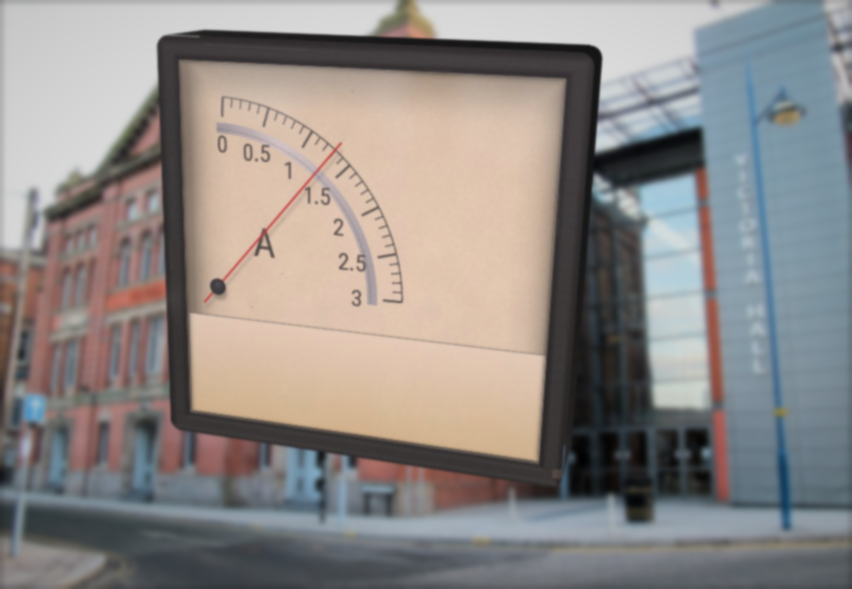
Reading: {"value": 1.3, "unit": "A"}
